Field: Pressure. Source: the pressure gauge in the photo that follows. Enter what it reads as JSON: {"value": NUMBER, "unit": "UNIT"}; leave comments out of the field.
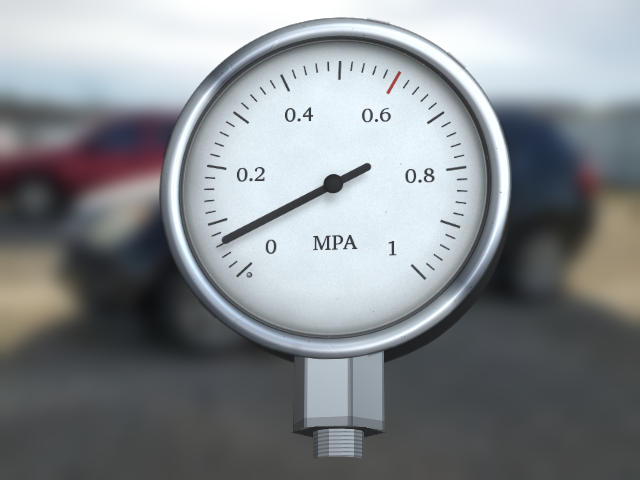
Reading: {"value": 0.06, "unit": "MPa"}
